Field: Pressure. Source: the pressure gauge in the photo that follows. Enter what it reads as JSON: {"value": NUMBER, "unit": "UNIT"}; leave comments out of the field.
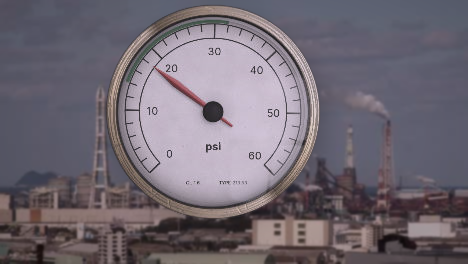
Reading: {"value": 18, "unit": "psi"}
